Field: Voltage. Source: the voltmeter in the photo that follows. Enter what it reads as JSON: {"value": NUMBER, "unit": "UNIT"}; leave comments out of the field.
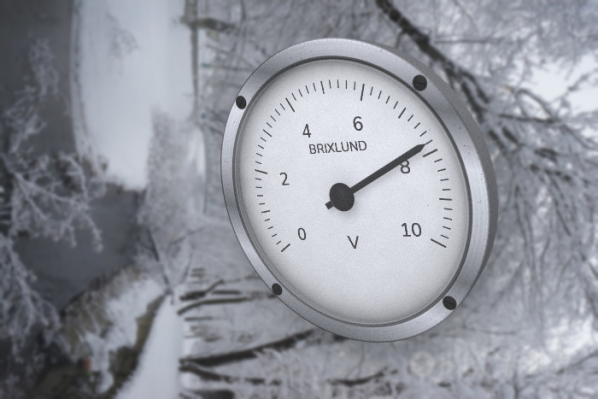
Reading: {"value": 7.8, "unit": "V"}
